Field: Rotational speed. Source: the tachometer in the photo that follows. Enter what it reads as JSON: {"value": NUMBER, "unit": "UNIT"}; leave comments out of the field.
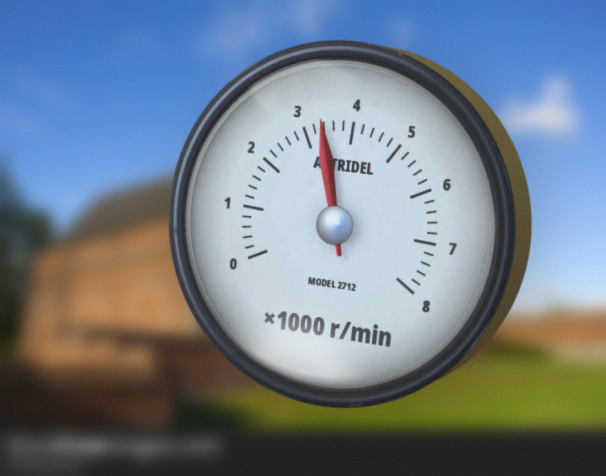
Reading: {"value": 3400, "unit": "rpm"}
